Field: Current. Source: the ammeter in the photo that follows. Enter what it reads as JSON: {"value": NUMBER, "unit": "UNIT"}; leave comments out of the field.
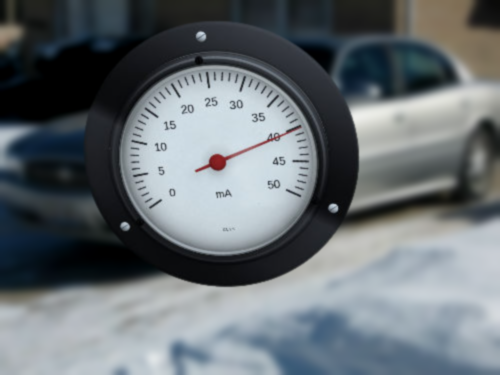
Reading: {"value": 40, "unit": "mA"}
